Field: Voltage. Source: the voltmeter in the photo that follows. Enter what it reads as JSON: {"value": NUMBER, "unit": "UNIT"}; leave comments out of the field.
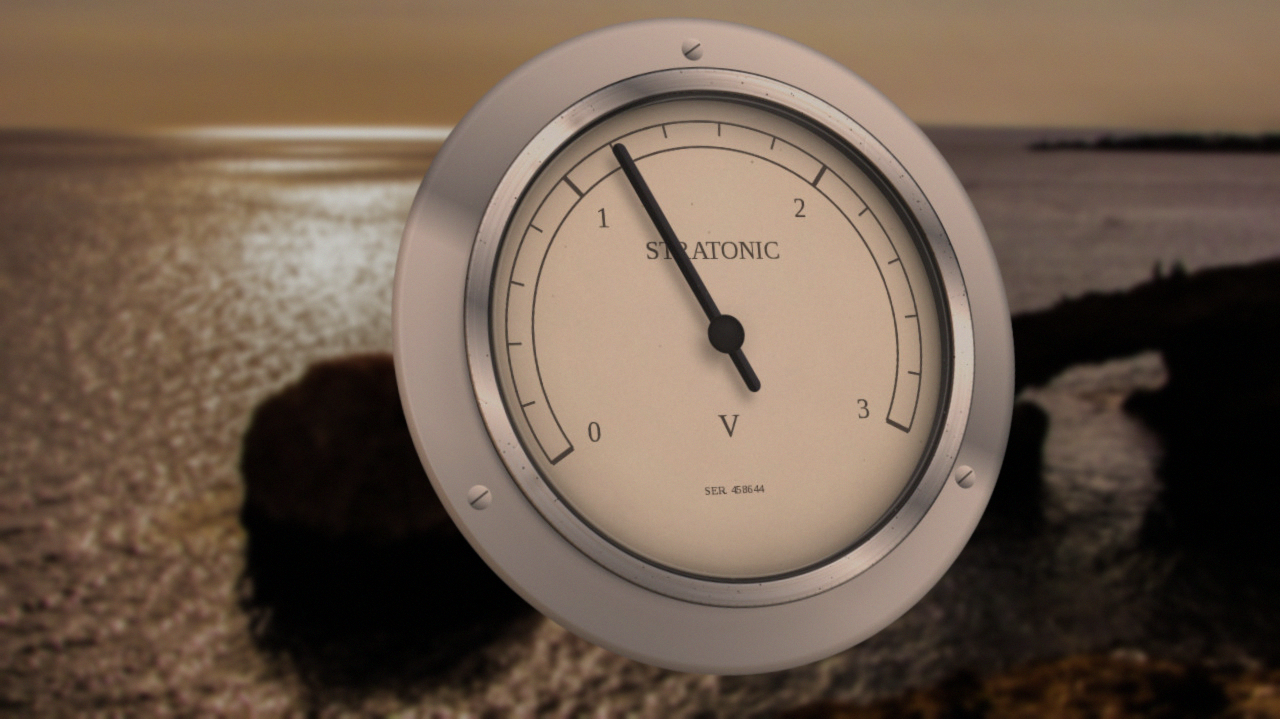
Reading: {"value": 1.2, "unit": "V"}
